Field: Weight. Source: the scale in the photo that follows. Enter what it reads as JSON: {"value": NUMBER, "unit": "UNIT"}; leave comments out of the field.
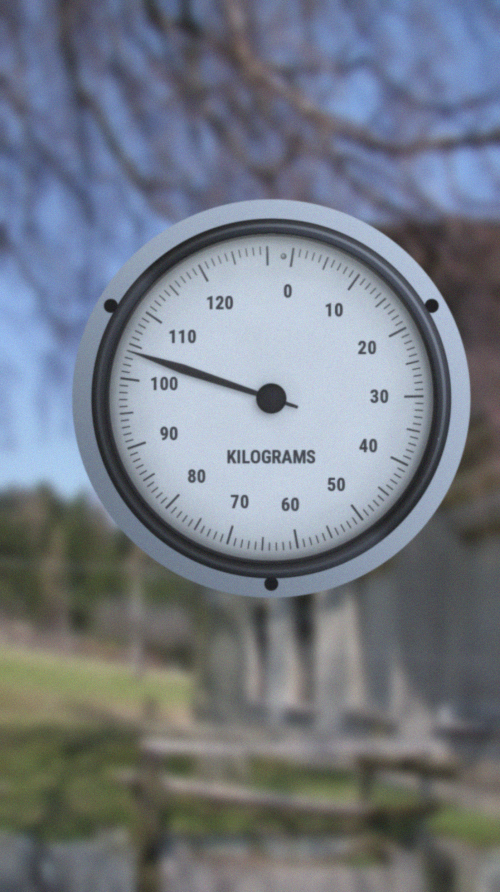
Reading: {"value": 104, "unit": "kg"}
